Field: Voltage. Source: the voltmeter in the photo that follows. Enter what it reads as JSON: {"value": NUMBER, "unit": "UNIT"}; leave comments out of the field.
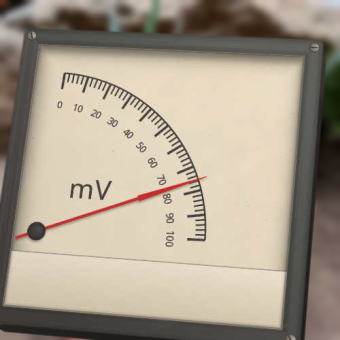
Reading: {"value": 76, "unit": "mV"}
